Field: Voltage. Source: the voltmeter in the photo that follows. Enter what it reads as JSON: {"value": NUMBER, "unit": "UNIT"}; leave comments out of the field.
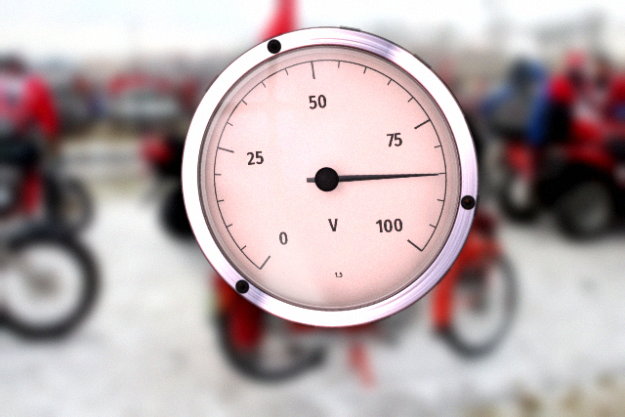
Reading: {"value": 85, "unit": "V"}
